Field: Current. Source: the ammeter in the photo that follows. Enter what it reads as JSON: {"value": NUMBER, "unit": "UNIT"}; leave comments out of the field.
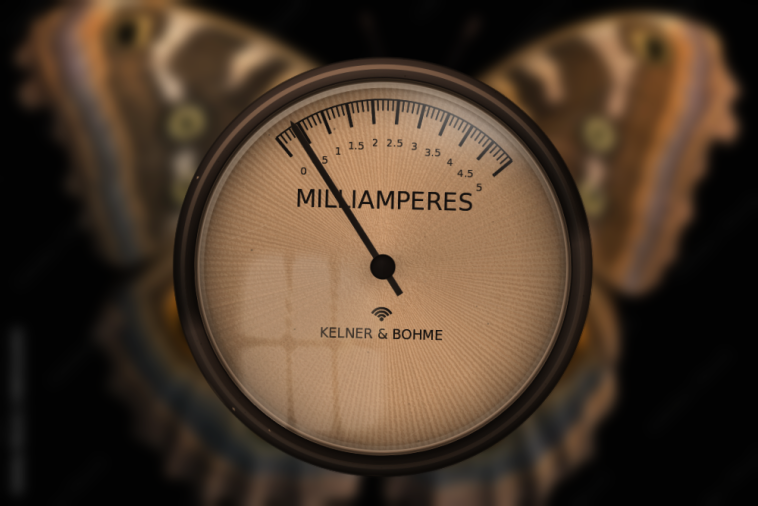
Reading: {"value": 0.4, "unit": "mA"}
